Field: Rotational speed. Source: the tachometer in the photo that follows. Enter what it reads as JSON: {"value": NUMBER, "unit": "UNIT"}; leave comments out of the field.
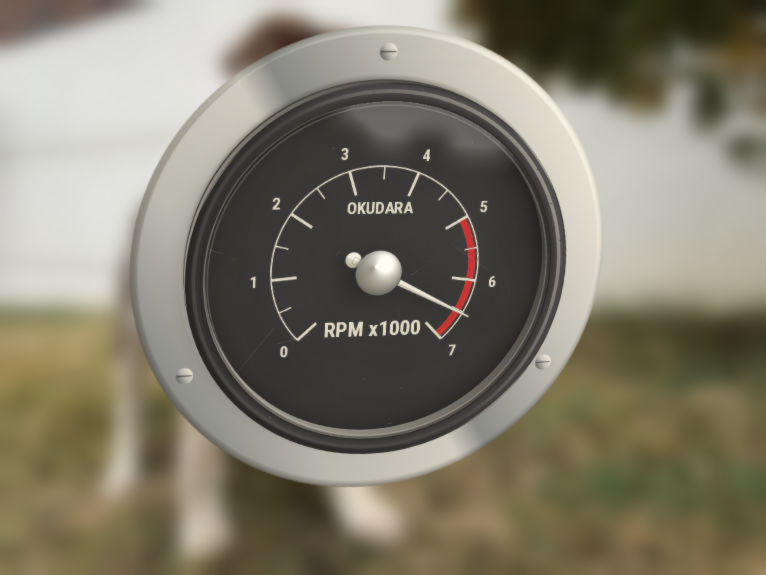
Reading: {"value": 6500, "unit": "rpm"}
